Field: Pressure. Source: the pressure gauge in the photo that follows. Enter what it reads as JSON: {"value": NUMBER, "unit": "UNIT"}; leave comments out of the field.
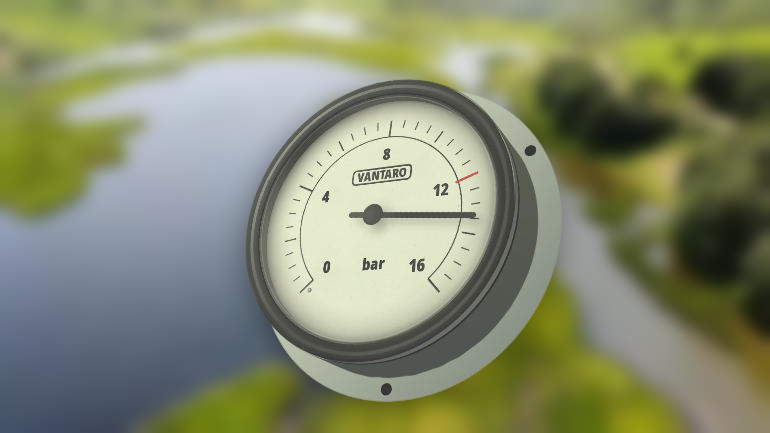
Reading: {"value": 13.5, "unit": "bar"}
